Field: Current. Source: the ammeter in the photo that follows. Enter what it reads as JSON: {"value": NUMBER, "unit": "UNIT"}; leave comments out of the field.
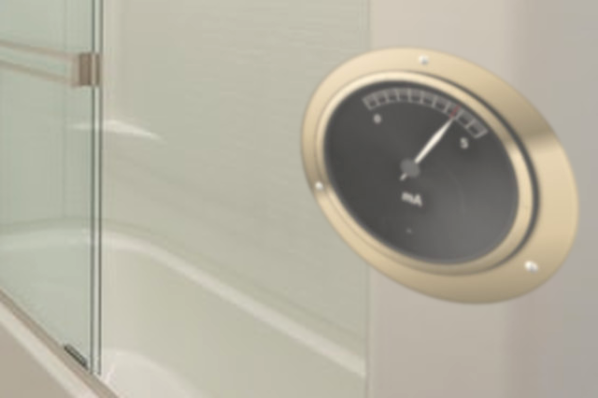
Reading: {"value": 4, "unit": "mA"}
